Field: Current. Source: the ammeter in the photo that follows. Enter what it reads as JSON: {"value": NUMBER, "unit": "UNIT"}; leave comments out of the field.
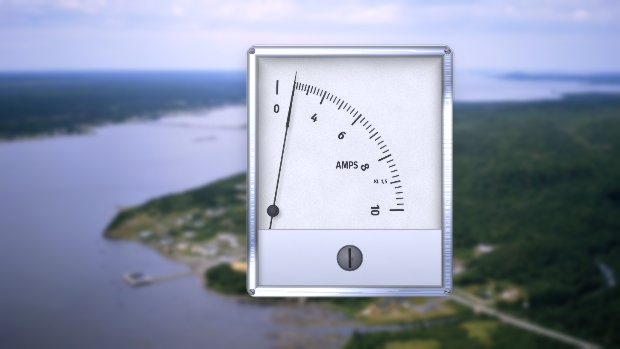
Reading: {"value": 2, "unit": "A"}
